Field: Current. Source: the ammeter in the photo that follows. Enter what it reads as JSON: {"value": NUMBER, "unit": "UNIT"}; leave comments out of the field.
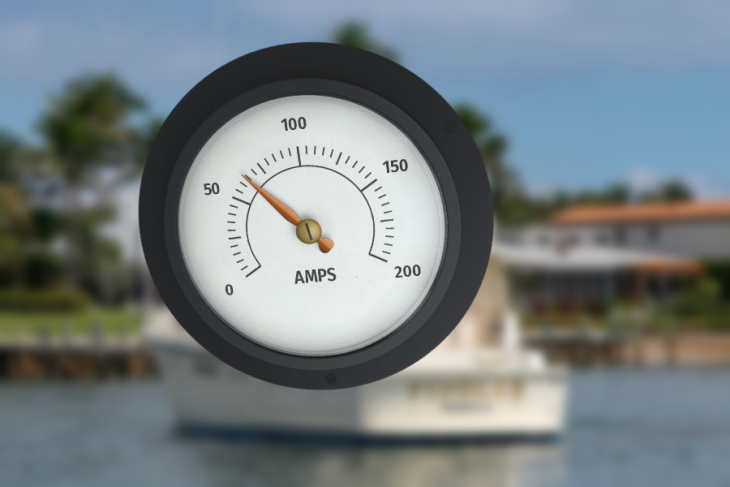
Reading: {"value": 65, "unit": "A"}
